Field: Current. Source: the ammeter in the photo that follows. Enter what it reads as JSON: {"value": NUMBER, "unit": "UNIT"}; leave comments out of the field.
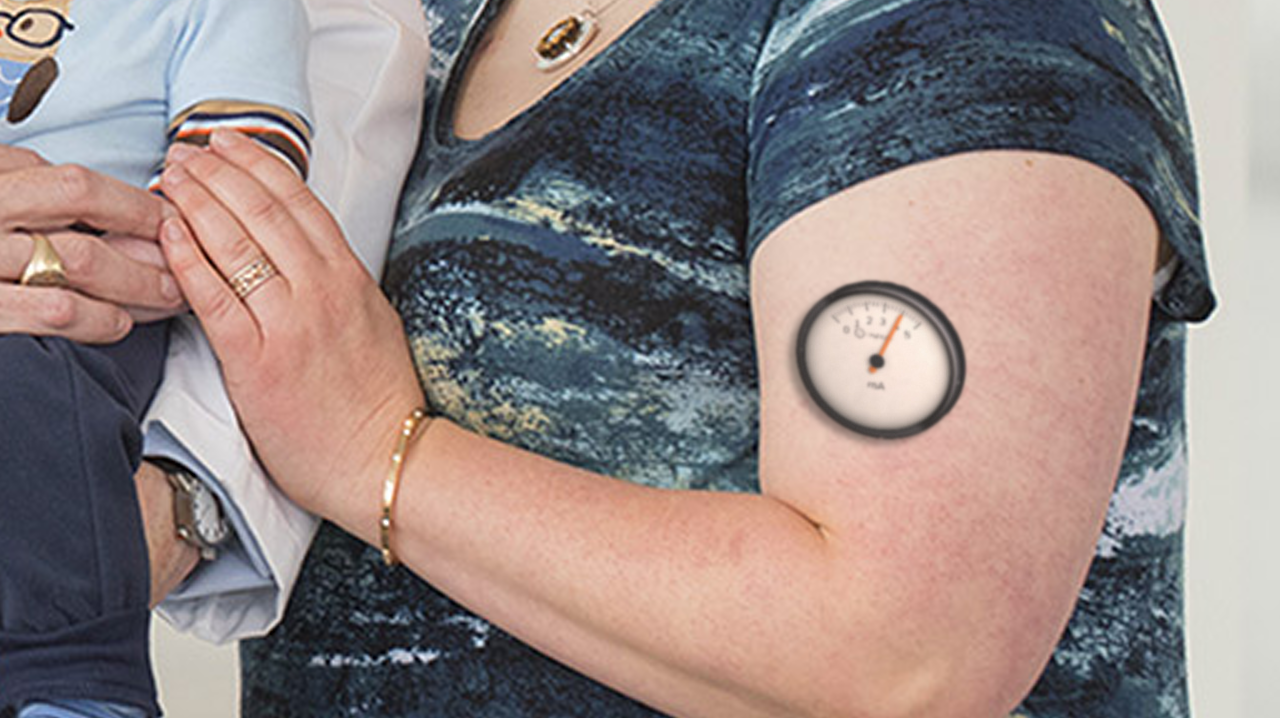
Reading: {"value": 4, "unit": "mA"}
